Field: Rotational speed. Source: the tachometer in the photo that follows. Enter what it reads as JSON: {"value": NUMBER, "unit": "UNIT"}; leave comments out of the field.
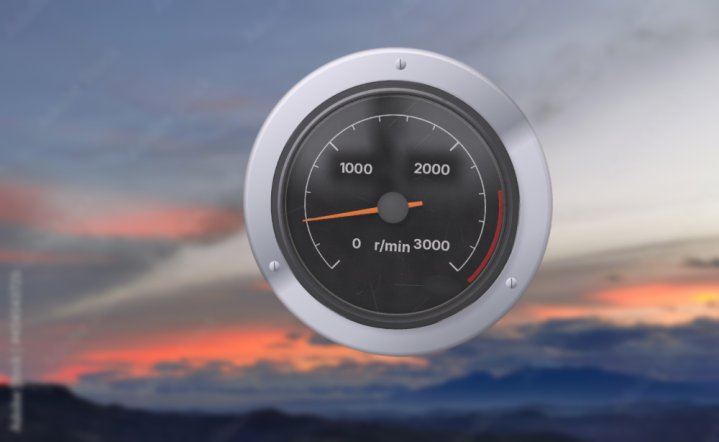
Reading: {"value": 400, "unit": "rpm"}
